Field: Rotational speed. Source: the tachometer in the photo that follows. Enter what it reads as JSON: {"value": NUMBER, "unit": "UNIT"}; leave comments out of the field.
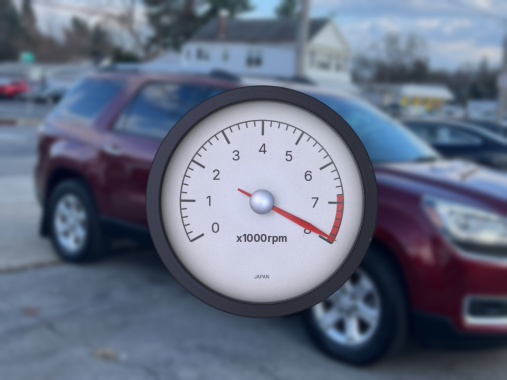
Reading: {"value": 7900, "unit": "rpm"}
